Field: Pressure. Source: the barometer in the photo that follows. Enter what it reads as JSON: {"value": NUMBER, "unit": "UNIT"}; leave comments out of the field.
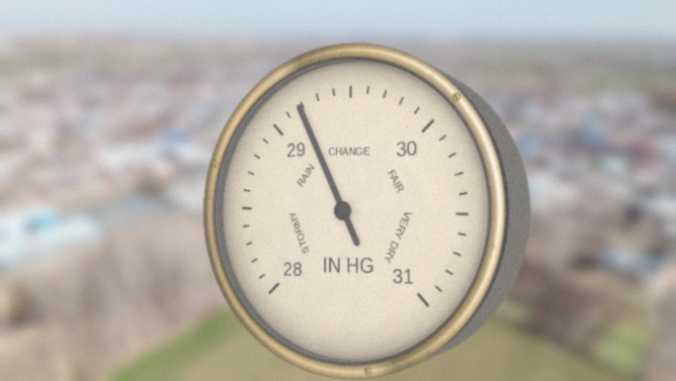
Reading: {"value": 29.2, "unit": "inHg"}
